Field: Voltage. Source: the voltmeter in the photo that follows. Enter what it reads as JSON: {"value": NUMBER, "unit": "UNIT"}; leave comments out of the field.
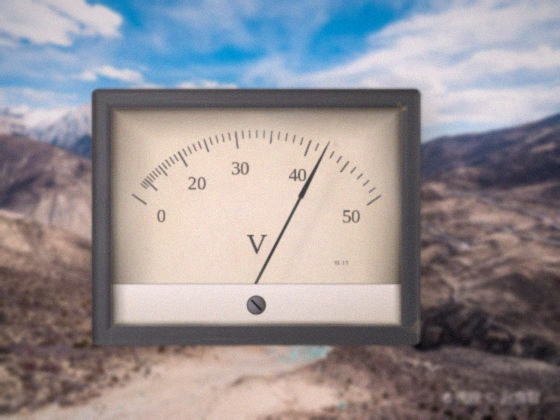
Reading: {"value": 42, "unit": "V"}
